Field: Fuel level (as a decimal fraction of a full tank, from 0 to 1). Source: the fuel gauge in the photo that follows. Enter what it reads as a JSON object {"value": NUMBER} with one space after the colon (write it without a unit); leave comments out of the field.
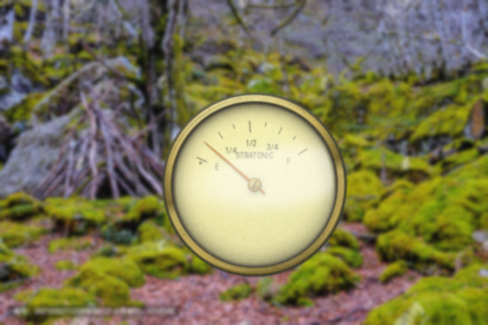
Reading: {"value": 0.125}
